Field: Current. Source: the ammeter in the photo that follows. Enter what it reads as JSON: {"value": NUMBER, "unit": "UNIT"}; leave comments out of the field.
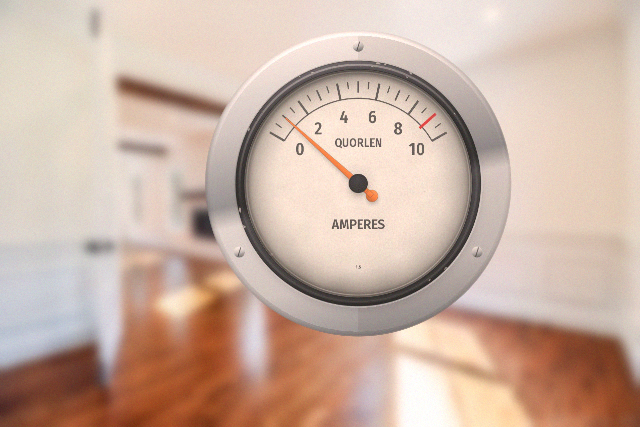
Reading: {"value": 1, "unit": "A"}
